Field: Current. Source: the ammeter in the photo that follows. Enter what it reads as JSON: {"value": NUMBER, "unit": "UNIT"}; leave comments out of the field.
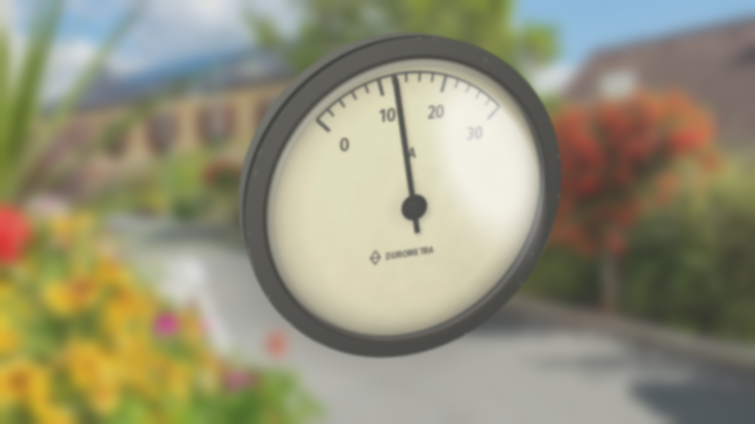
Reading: {"value": 12, "unit": "A"}
